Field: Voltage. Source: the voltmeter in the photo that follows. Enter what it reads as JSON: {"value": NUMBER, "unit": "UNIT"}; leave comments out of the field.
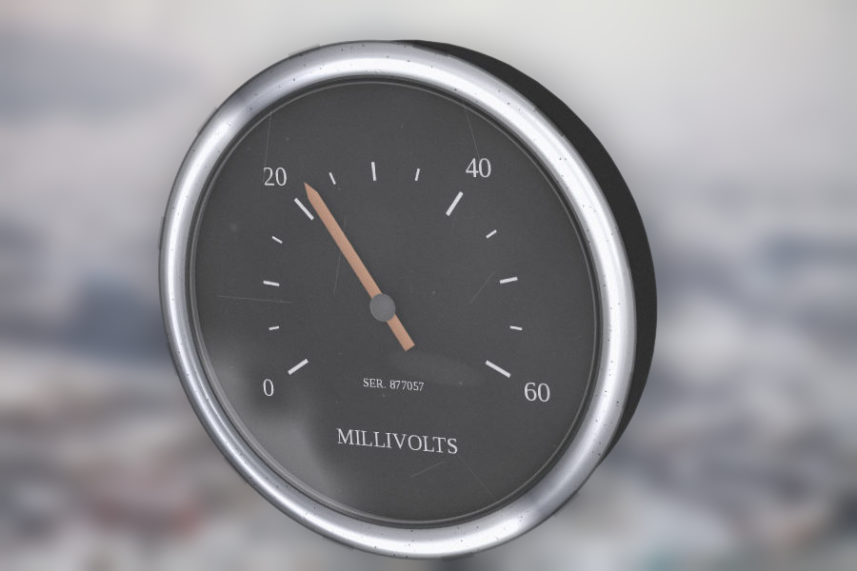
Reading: {"value": 22.5, "unit": "mV"}
